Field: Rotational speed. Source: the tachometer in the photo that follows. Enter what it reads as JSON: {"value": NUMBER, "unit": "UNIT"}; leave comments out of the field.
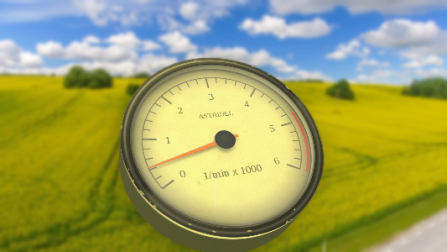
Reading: {"value": 400, "unit": "rpm"}
